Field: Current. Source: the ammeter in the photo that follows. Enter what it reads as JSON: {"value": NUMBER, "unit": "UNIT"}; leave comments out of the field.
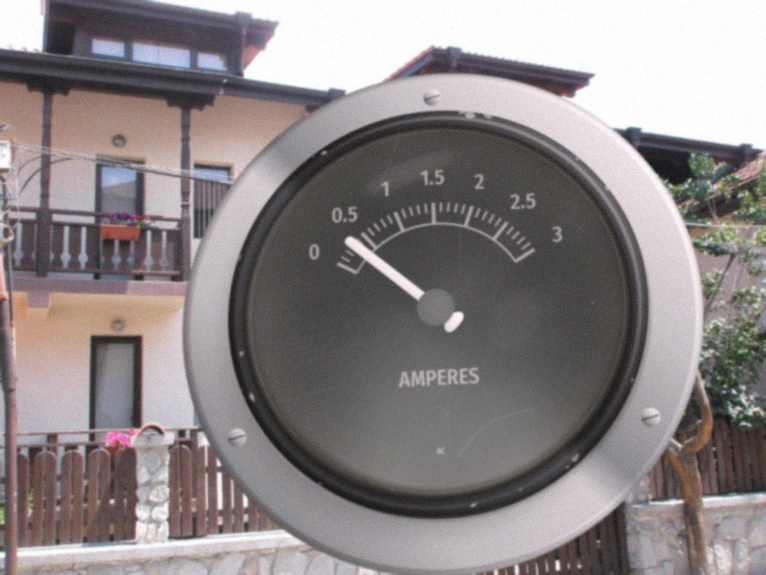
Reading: {"value": 0.3, "unit": "A"}
